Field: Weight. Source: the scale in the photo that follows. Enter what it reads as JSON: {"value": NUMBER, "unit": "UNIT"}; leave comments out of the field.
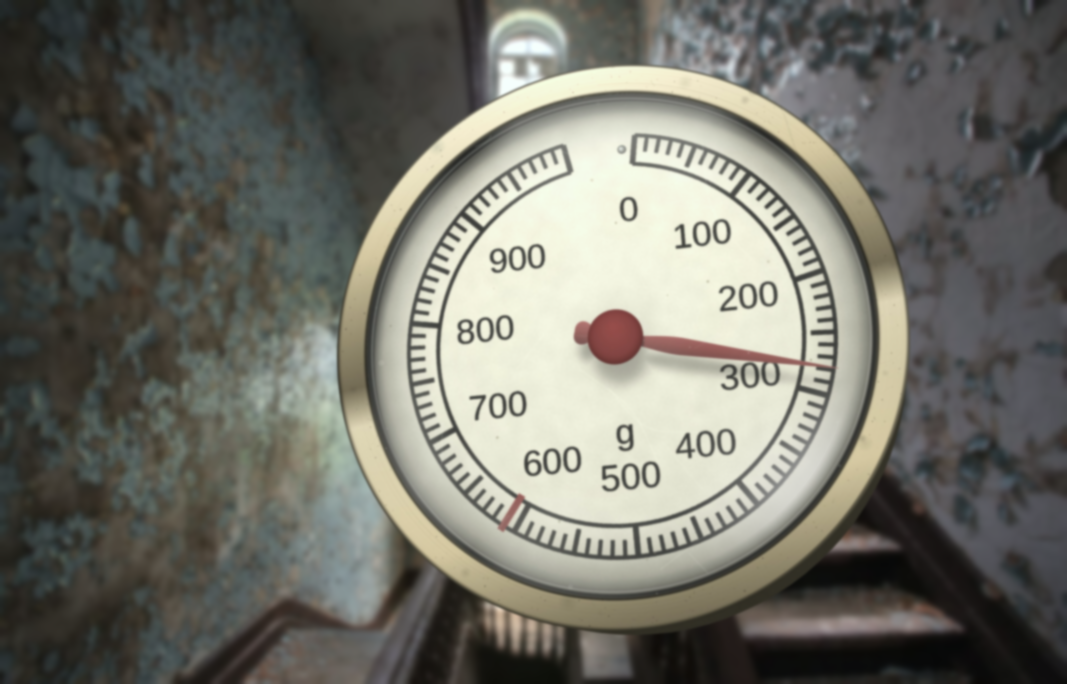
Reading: {"value": 280, "unit": "g"}
